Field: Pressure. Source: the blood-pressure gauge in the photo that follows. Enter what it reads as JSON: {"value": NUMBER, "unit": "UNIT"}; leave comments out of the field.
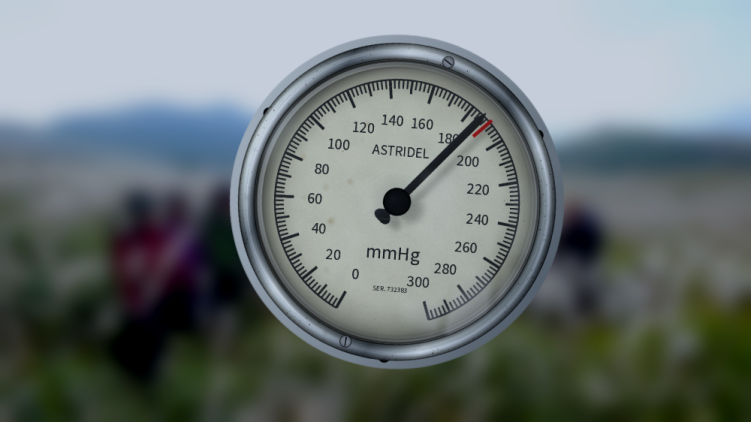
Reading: {"value": 186, "unit": "mmHg"}
